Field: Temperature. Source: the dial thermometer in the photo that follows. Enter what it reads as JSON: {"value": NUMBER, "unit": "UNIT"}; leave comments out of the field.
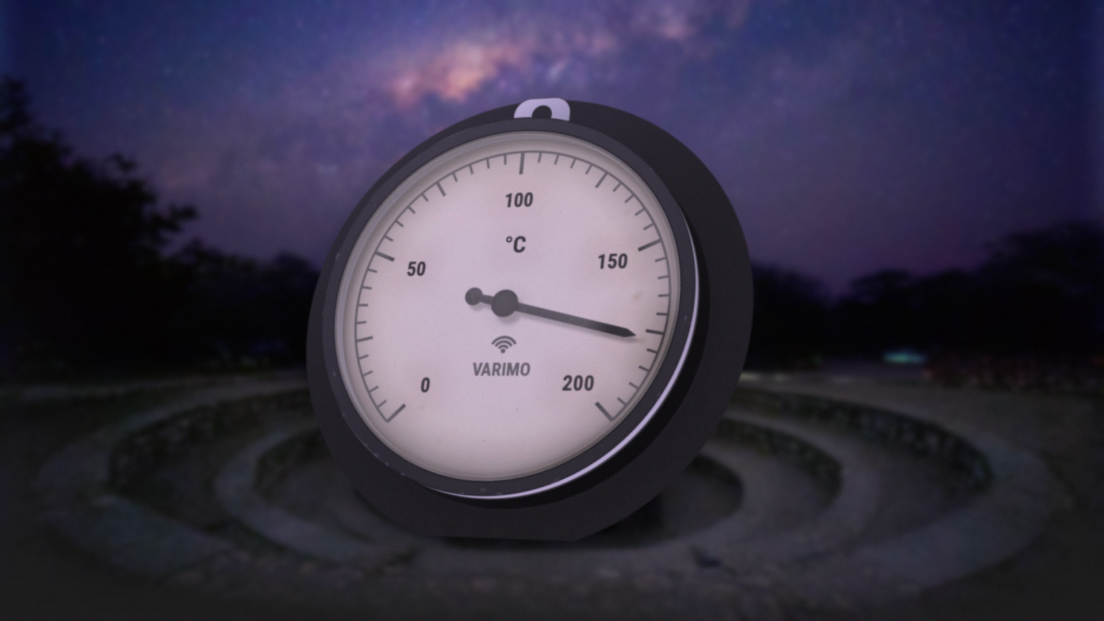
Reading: {"value": 177.5, "unit": "°C"}
